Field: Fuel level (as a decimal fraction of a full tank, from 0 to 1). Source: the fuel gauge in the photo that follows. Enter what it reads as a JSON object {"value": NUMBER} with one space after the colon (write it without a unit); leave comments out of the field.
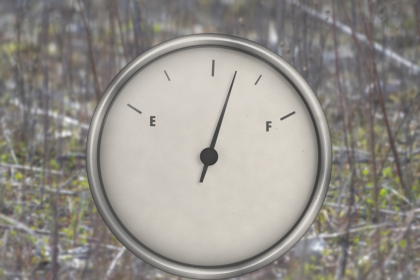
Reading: {"value": 0.625}
